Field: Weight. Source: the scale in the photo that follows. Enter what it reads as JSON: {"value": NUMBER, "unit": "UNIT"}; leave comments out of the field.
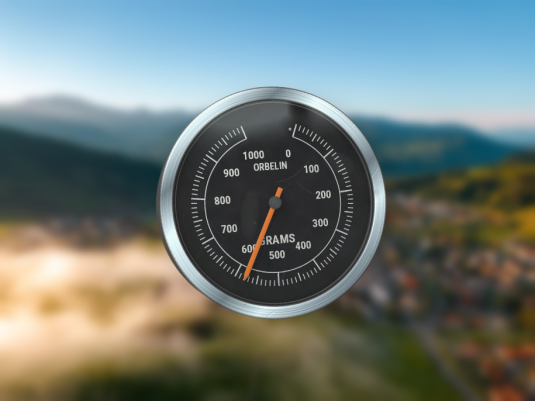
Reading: {"value": 580, "unit": "g"}
